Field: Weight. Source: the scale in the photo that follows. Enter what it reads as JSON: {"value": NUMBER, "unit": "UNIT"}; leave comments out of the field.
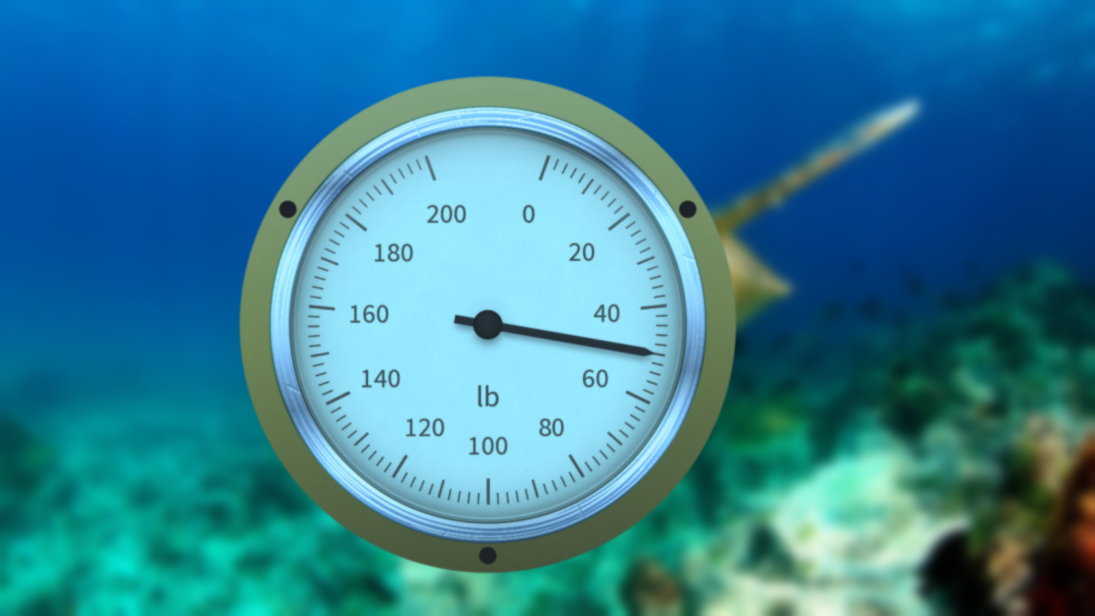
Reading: {"value": 50, "unit": "lb"}
